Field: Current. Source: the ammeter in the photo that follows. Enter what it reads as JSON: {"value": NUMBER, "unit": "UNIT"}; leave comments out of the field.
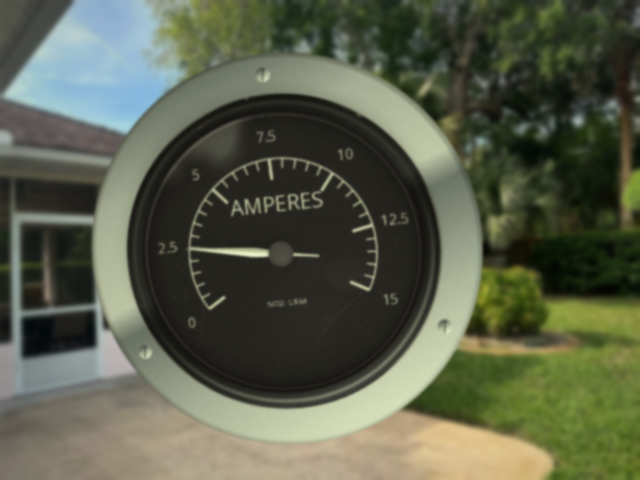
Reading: {"value": 2.5, "unit": "A"}
